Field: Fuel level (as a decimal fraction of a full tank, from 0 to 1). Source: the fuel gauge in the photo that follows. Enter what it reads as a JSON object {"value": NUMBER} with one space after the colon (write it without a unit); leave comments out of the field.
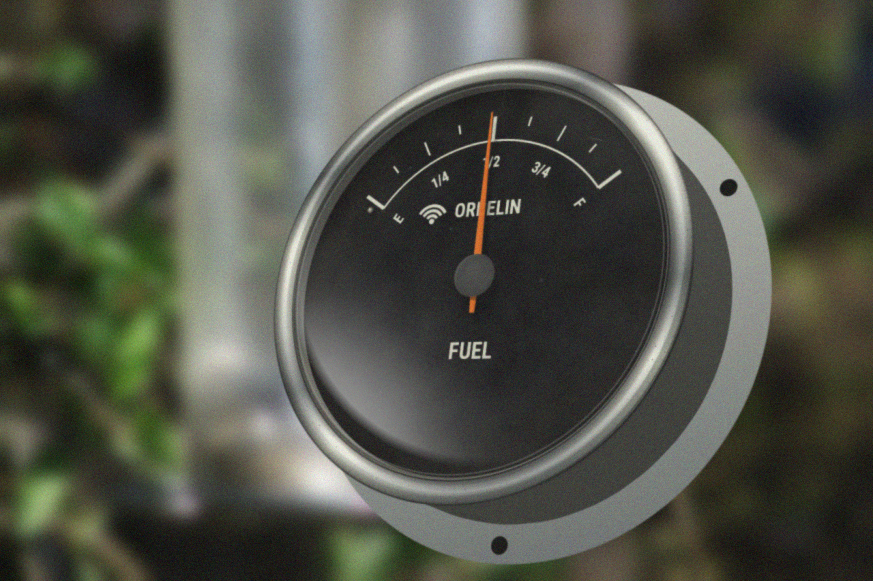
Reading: {"value": 0.5}
